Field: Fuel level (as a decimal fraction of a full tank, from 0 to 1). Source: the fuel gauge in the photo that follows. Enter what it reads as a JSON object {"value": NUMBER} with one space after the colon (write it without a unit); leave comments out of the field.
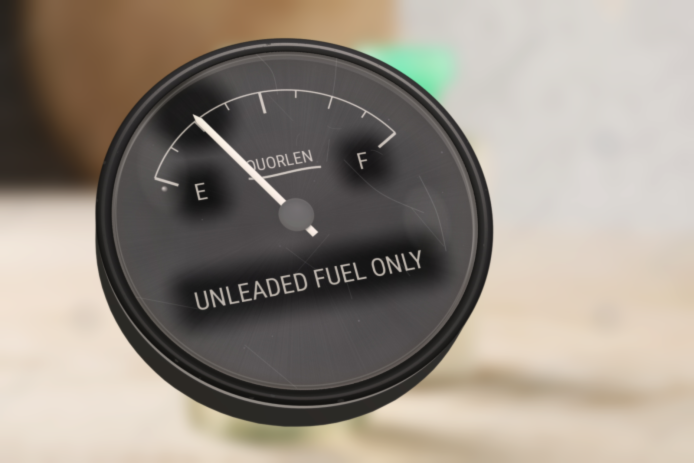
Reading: {"value": 0.25}
